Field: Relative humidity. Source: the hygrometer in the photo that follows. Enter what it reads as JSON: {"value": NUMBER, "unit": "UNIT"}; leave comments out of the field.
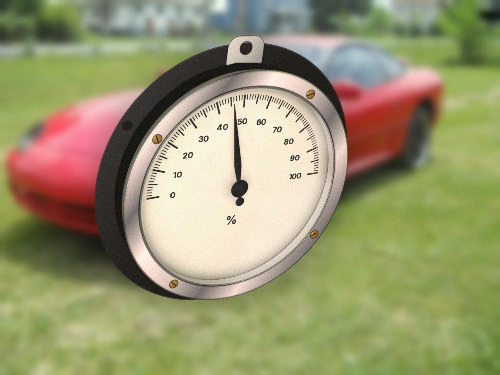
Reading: {"value": 45, "unit": "%"}
